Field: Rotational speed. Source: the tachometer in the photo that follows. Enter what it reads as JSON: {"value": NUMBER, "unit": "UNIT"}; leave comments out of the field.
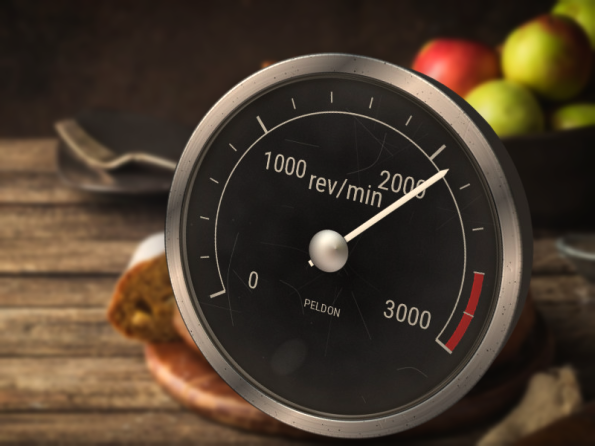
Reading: {"value": 2100, "unit": "rpm"}
